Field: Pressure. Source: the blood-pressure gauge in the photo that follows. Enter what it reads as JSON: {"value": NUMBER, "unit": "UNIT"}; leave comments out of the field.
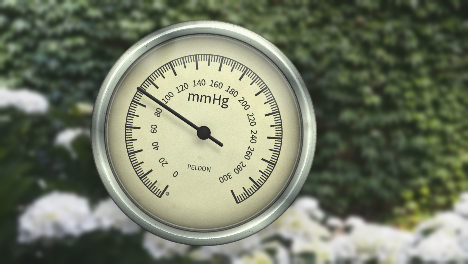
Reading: {"value": 90, "unit": "mmHg"}
